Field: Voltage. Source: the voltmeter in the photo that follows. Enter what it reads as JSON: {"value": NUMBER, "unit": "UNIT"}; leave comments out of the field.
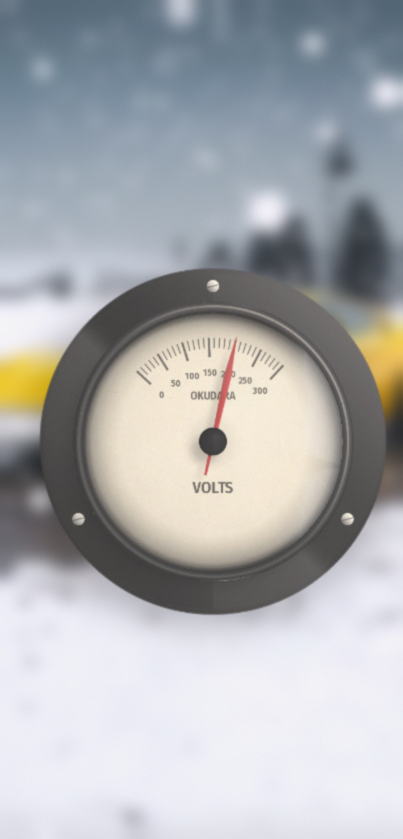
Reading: {"value": 200, "unit": "V"}
